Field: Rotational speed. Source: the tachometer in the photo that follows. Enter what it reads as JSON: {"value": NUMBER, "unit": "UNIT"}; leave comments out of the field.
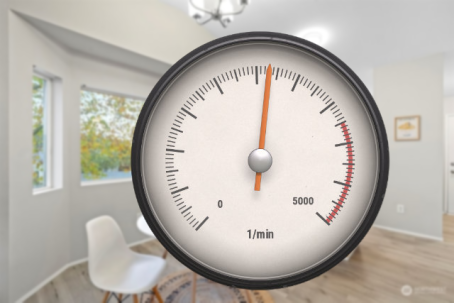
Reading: {"value": 2650, "unit": "rpm"}
